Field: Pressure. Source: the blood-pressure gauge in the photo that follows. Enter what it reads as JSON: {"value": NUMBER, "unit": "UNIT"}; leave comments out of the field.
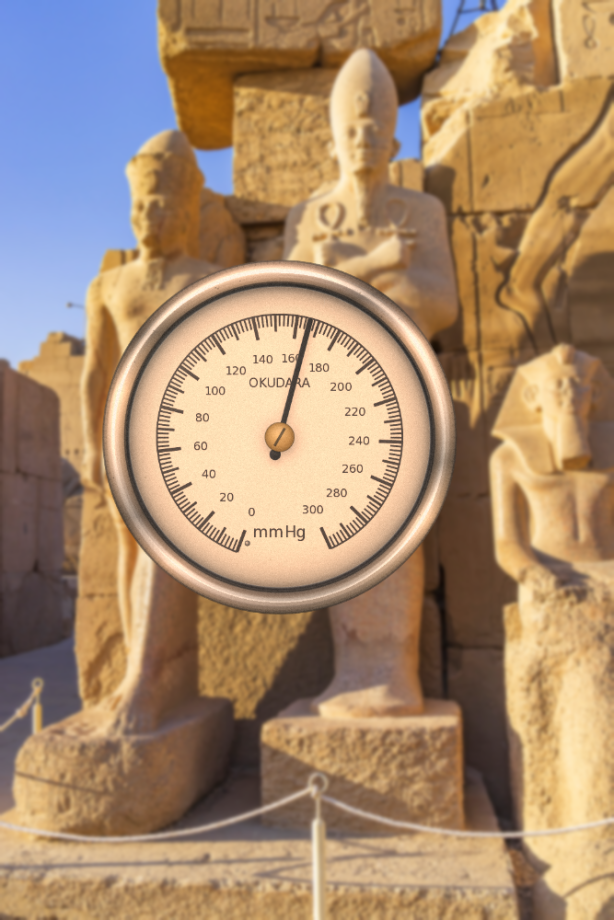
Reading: {"value": 166, "unit": "mmHg"}
